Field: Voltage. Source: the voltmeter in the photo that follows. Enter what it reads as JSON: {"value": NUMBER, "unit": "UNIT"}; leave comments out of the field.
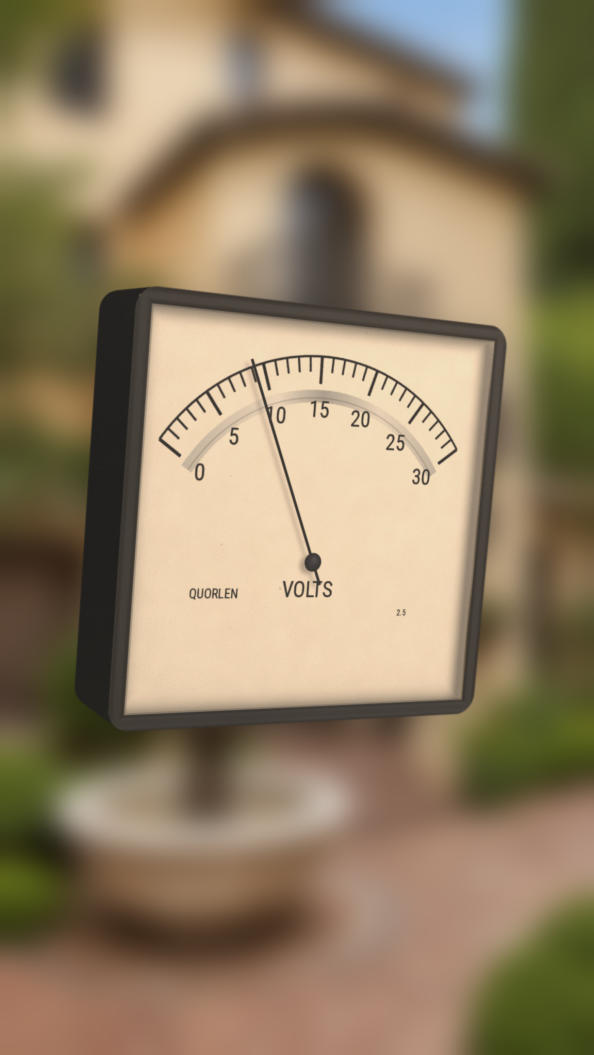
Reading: {"value": 9, "unit": "V"}
